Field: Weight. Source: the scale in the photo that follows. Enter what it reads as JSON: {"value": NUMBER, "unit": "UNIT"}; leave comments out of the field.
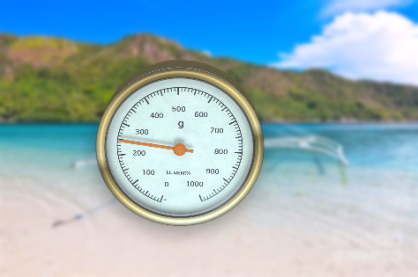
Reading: {"value": 250, "unit": "g"}
